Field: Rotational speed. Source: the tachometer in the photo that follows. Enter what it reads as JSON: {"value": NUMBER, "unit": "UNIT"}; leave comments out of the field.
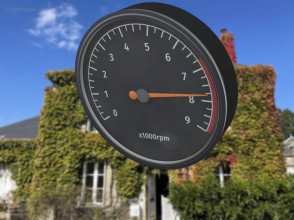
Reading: {"value": 7750, "unit": "rpm"}
